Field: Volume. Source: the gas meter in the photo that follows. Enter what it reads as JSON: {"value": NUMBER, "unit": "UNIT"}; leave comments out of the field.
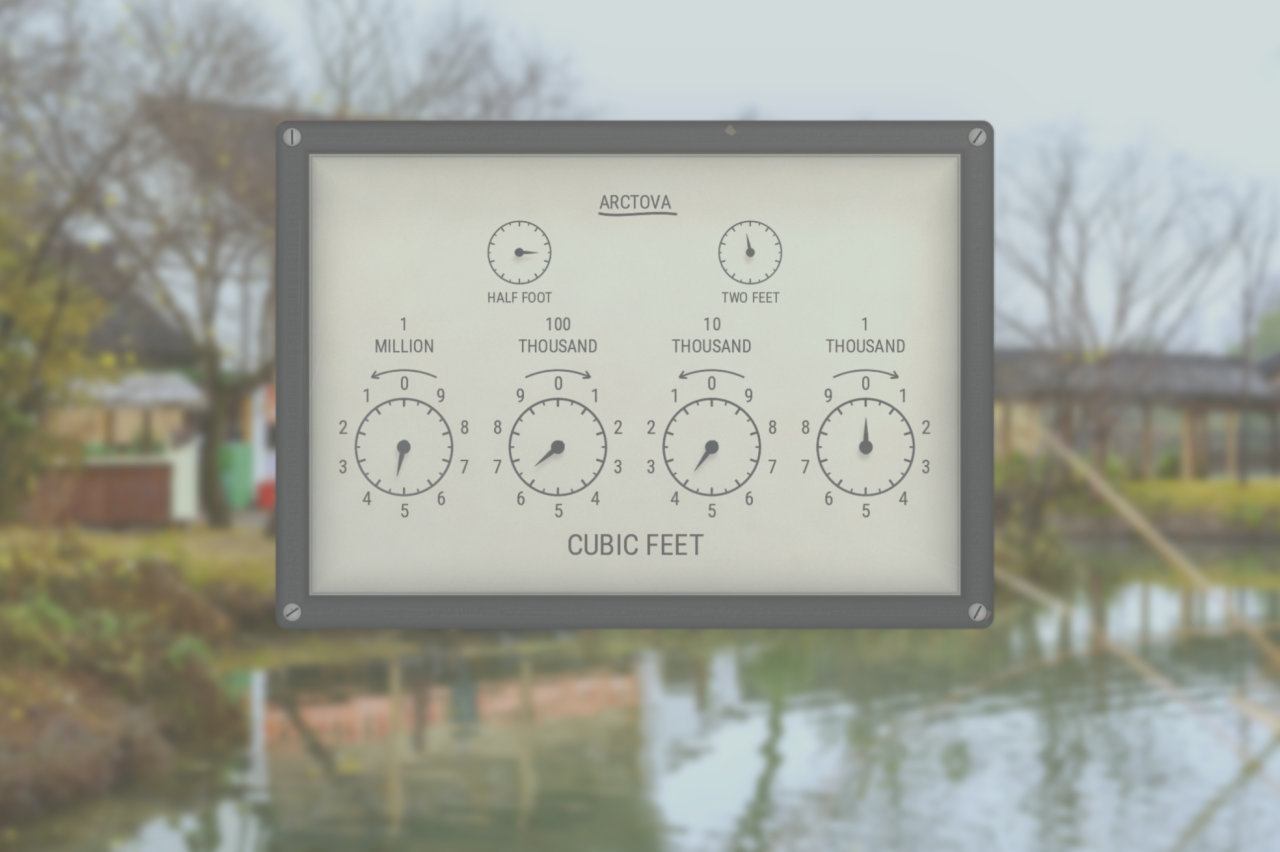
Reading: {"value": 464000, "unit": "ft³"}
